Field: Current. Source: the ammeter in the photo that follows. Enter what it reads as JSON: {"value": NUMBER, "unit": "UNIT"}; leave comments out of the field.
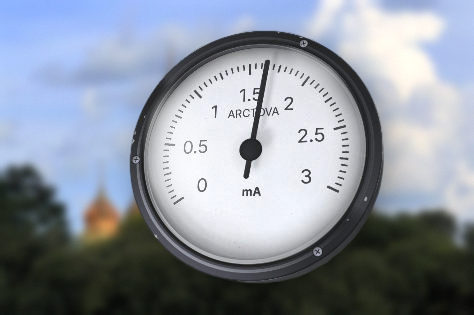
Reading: {"value": 1.65, "unit": "mA"}
